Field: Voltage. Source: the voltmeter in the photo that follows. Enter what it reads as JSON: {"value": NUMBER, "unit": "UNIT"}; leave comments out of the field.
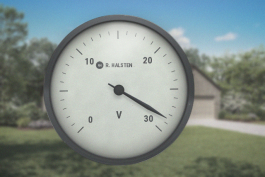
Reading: {"value": 28.5, "unit": "V"}
